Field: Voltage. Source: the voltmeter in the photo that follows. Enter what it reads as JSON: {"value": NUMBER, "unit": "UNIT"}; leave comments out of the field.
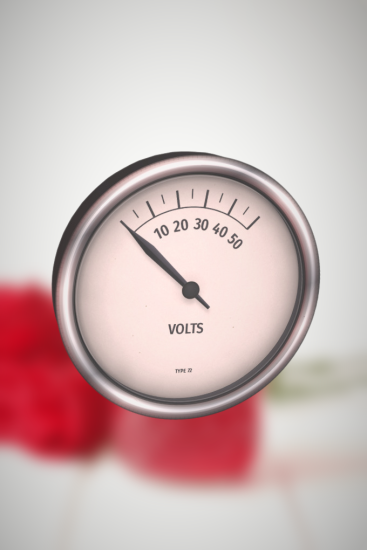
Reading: {"value": 0, "unit": "V"}
